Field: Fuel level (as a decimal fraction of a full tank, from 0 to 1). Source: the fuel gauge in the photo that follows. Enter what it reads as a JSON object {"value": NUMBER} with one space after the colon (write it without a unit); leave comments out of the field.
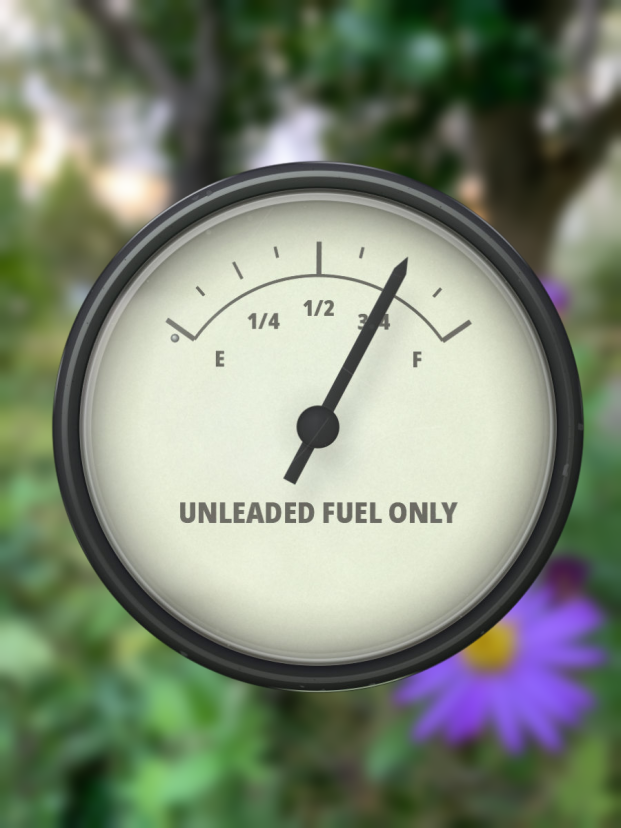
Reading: {"value": 0.75}
